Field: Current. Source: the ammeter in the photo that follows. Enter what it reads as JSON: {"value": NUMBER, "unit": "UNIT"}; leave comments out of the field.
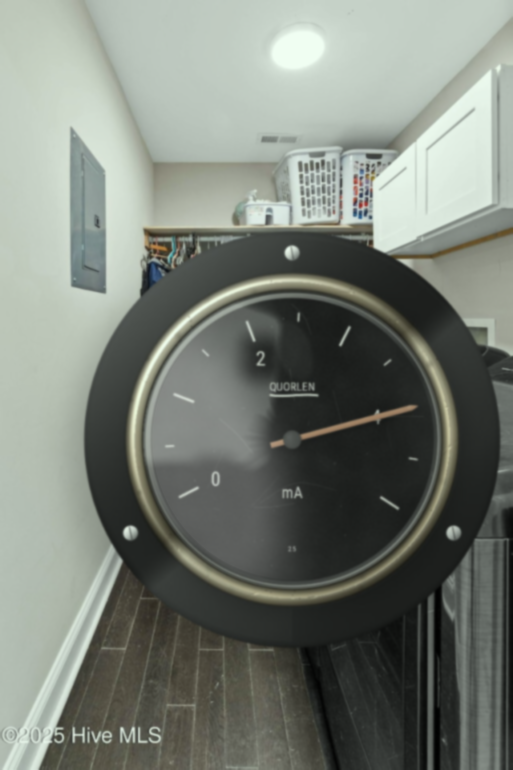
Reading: {"value": 4, "unit": "mA"}
